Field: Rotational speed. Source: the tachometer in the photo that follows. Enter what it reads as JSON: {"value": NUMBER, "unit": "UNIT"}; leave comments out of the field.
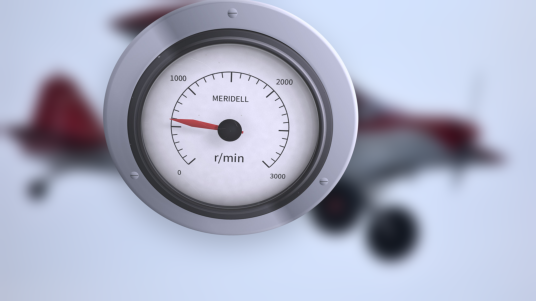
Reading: {"value": 600, "unit": "rpm"}
